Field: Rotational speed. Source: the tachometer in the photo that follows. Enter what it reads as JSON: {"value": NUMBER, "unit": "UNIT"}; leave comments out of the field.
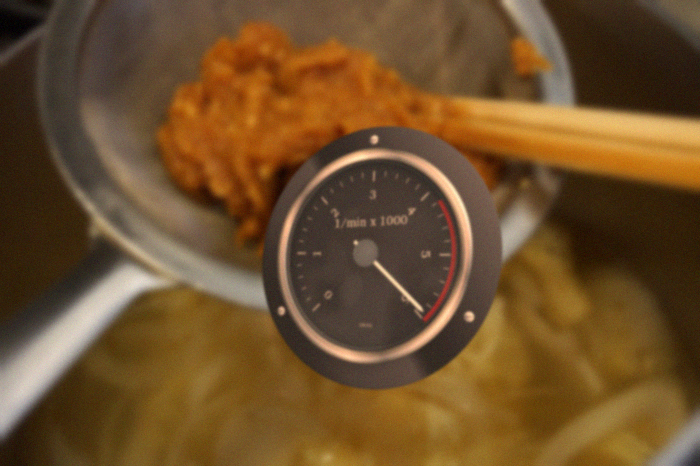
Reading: {"value": 5900, "unit": "rpm"}
